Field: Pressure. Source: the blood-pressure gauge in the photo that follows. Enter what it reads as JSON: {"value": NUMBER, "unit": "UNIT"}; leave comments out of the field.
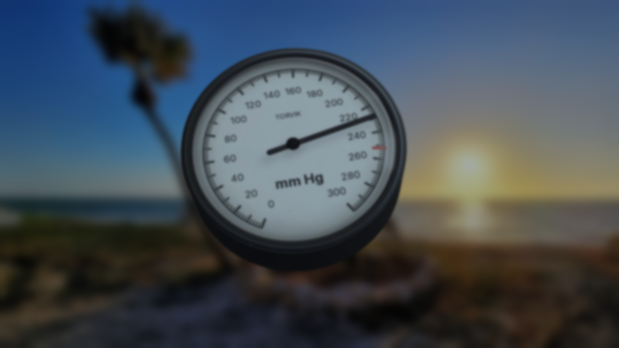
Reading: {"value": 230, "unit": "mmHg"}
